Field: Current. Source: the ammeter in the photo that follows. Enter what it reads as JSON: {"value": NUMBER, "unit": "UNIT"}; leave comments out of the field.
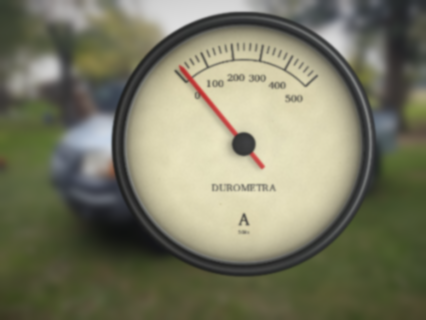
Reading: {"value": 20, "unit": "A"}
